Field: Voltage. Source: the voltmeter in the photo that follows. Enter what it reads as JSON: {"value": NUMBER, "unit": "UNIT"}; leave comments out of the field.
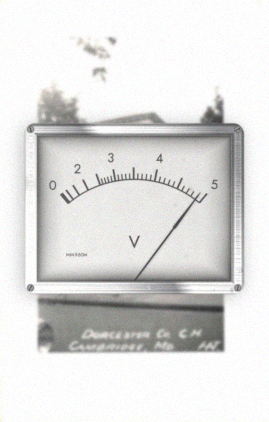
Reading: {"value": 4.9, "unit": "V"}
